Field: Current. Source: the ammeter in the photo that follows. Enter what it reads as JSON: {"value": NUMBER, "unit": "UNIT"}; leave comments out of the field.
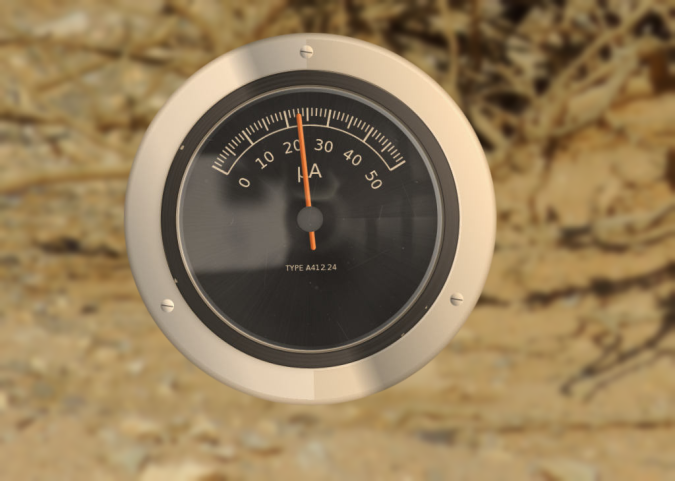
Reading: {"value": 23, "unit": "µA"}
